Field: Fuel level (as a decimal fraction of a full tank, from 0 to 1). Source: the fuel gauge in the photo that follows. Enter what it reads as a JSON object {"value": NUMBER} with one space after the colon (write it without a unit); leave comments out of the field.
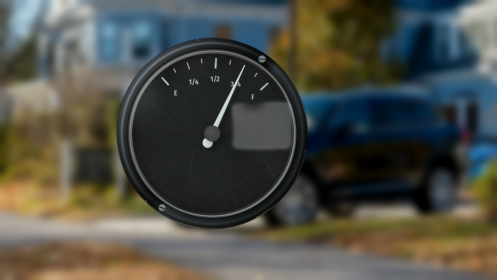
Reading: {"value": 0.75}
